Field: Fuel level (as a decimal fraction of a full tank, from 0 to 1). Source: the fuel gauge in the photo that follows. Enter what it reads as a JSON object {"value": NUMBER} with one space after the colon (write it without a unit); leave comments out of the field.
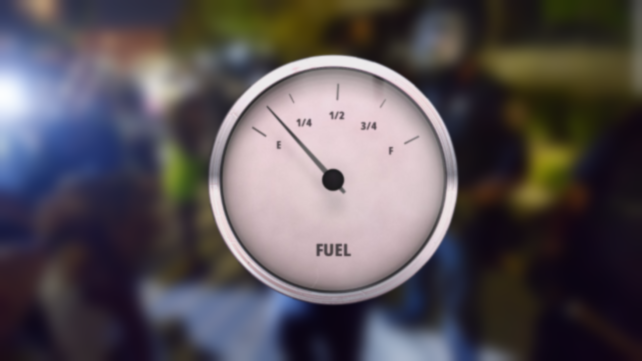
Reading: {"value": 0.125}
